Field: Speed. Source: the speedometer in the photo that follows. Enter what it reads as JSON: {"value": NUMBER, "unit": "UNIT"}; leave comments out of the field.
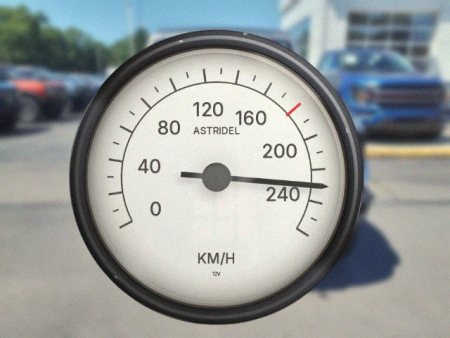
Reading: {"value": 230, "unit": "km/h"}
